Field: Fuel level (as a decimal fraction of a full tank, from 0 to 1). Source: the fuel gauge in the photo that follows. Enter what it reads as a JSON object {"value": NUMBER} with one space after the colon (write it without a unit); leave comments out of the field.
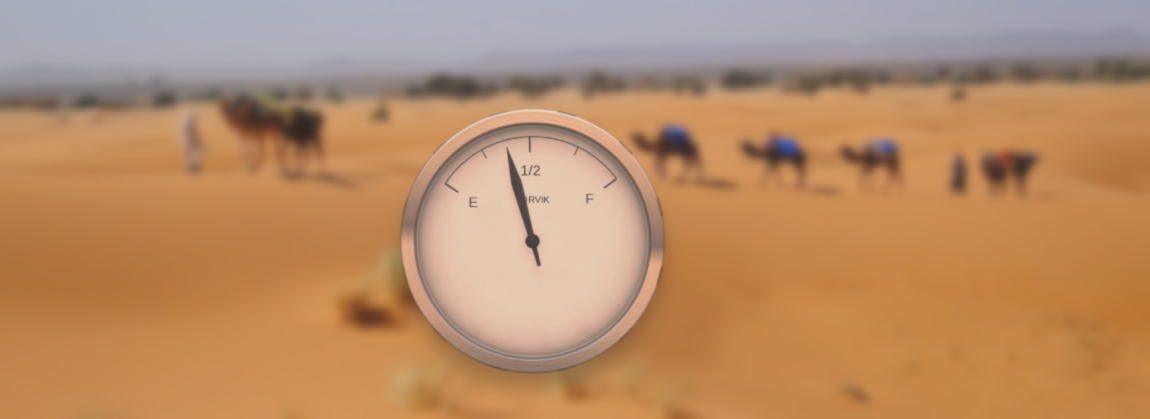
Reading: {"value": 0.375}
